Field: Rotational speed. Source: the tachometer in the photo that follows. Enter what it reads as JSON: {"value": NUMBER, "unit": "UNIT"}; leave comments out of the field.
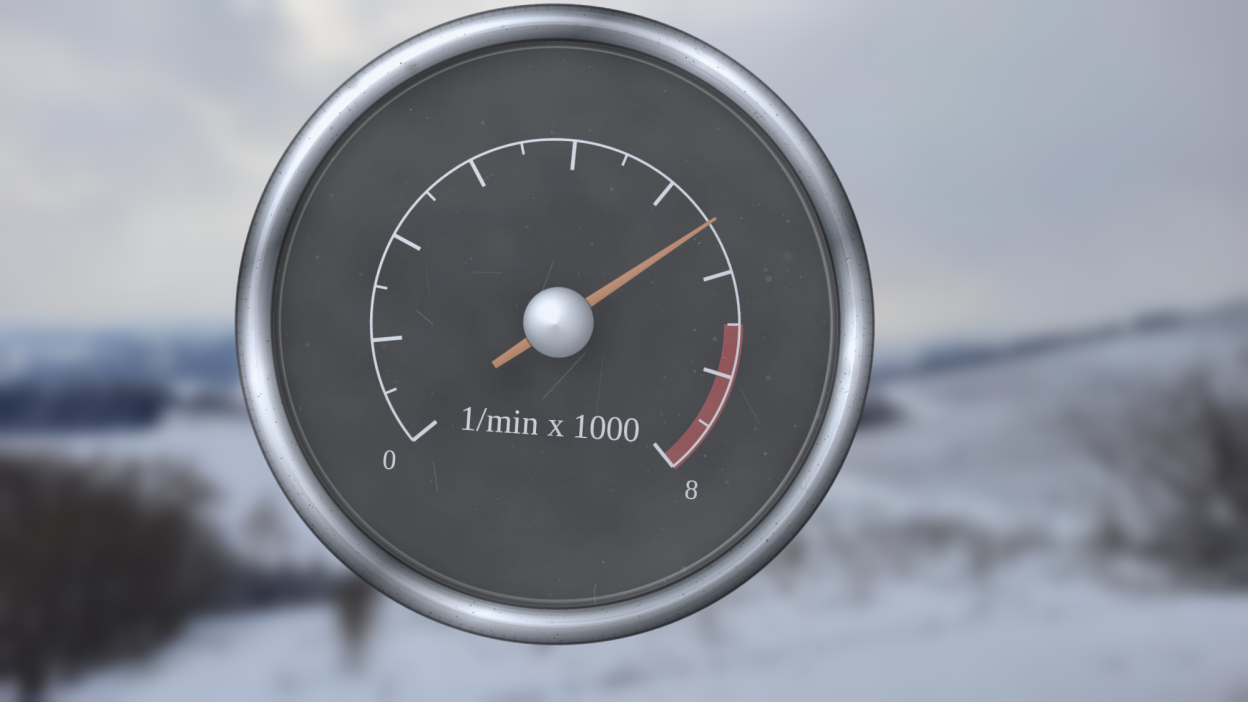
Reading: {"value": 5500, "unit": "rpm"}
